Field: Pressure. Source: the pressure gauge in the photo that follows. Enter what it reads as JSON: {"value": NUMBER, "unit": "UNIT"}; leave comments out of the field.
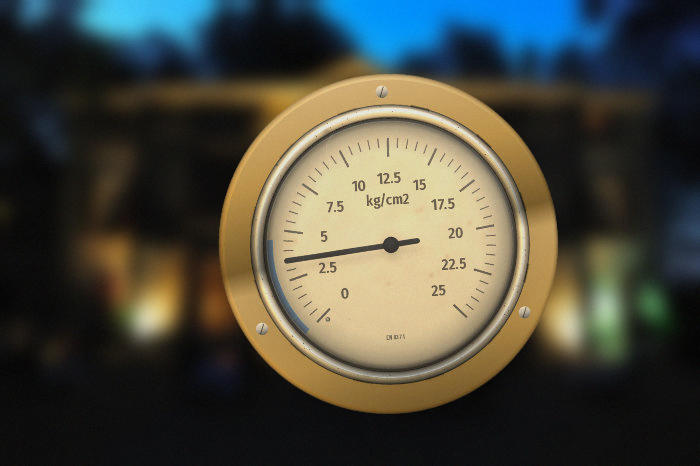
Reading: {"value": 3.5, "unit": "kg/cm²"}
